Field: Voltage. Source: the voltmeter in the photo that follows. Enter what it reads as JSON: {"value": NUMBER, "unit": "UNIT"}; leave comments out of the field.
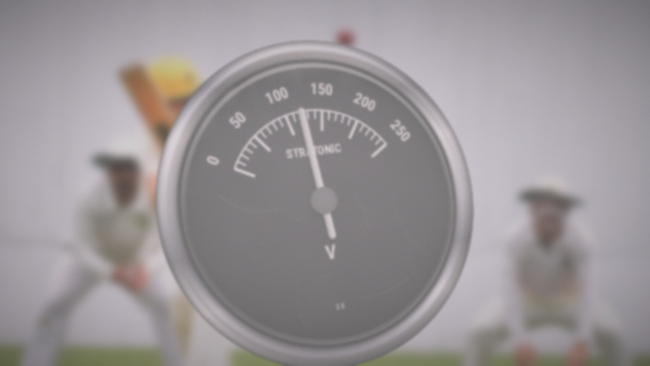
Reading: {"value": 120, "unit": "V"}
